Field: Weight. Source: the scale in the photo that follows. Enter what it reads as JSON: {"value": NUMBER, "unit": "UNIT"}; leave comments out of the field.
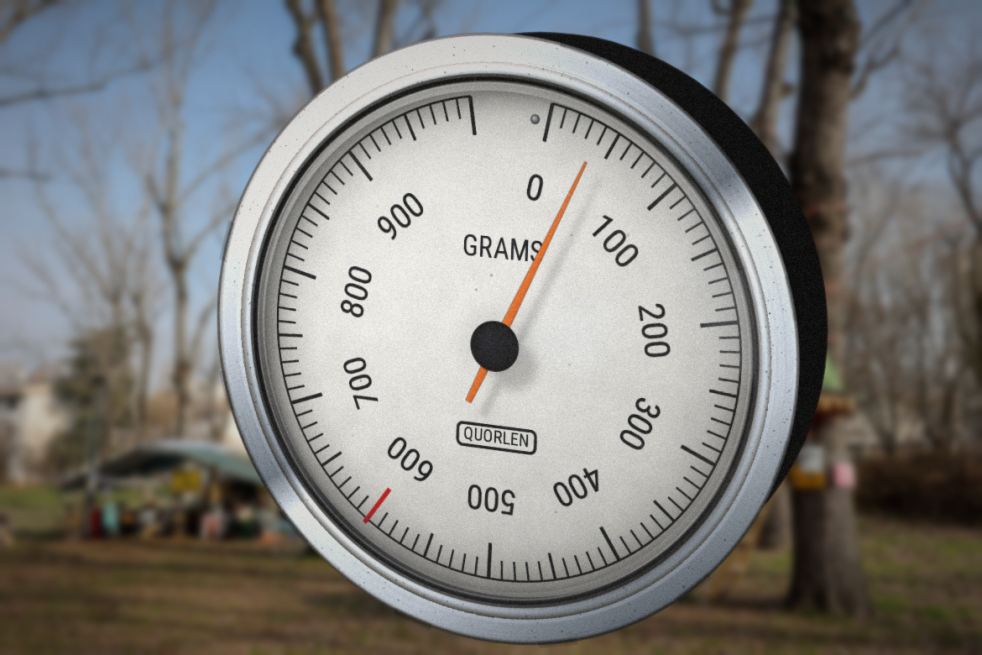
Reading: {"value": 40, "unit": "g"}
